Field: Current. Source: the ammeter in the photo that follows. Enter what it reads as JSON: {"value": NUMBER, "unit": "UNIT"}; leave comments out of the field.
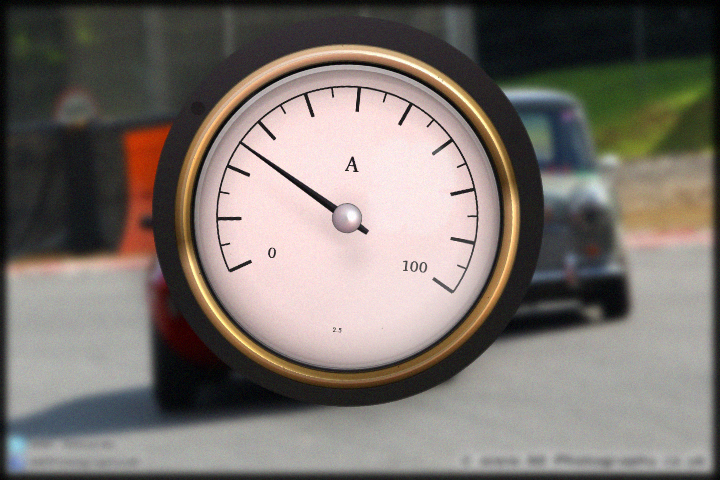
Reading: {"value": 25, "unit": "A"}
